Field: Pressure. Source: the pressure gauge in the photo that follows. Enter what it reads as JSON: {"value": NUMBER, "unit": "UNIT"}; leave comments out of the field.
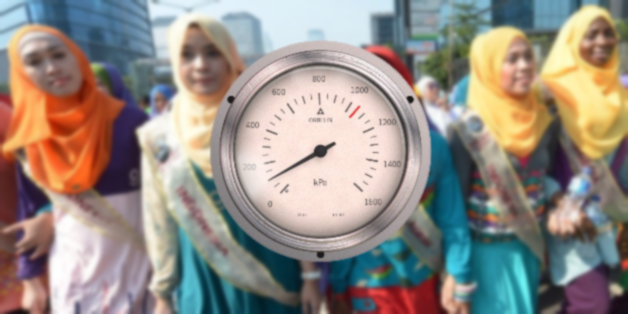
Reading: {"value": 100, "unit": "kPa"}
